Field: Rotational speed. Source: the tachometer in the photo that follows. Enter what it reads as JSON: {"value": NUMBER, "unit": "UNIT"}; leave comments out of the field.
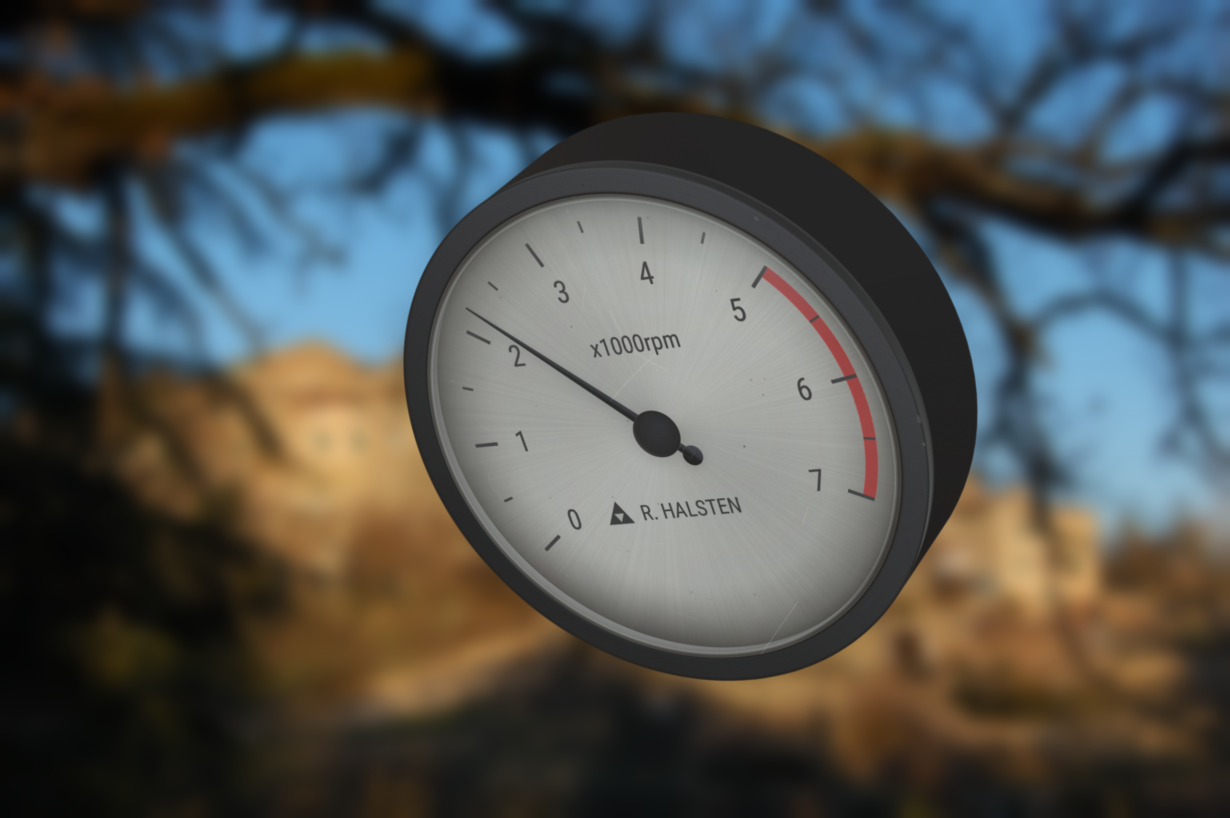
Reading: {"value": 2250, "unit": "rpm"}
